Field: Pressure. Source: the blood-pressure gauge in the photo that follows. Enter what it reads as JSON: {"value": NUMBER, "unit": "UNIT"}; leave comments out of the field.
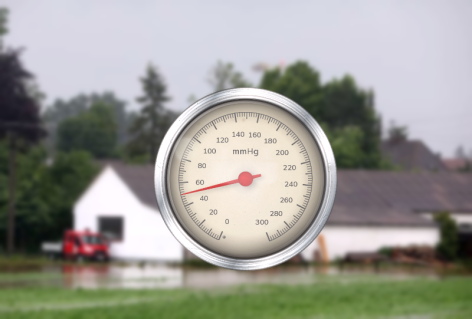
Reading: {"value": 50, "unit": "mmHg"}
